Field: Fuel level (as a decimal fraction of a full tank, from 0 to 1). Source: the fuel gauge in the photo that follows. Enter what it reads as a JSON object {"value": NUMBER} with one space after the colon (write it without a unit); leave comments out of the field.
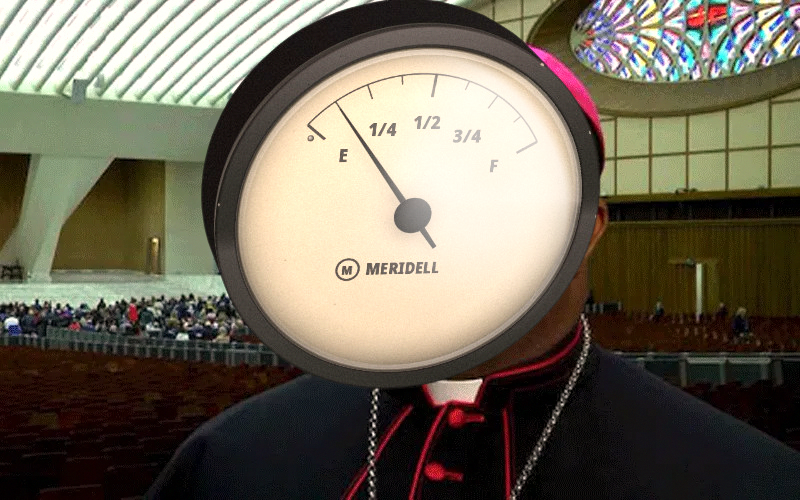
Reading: {"value": 0.125}
